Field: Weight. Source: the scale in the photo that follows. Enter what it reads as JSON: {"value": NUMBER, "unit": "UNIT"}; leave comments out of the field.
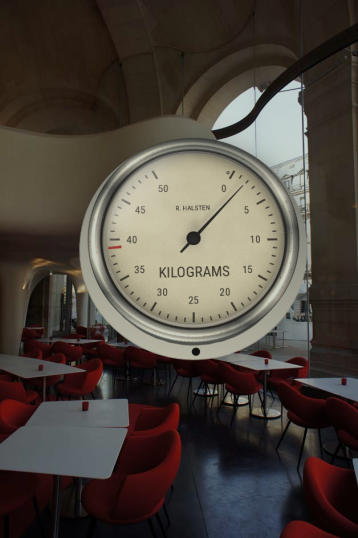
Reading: {"value": 2, "unit": "kg"}
